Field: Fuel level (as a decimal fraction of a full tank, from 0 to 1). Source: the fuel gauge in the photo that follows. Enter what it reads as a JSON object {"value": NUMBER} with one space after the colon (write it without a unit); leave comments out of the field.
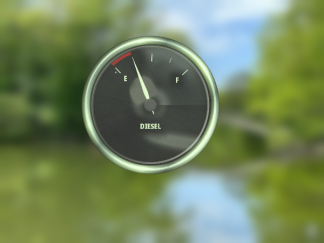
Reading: {"value": 0.25}
